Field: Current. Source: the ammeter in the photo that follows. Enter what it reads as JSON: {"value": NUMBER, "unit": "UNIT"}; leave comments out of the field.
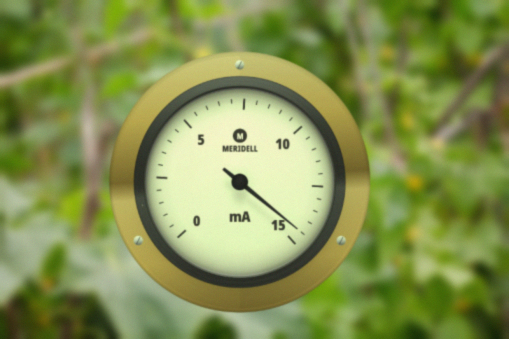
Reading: {"value": 14.5, "unit": "mA"}
